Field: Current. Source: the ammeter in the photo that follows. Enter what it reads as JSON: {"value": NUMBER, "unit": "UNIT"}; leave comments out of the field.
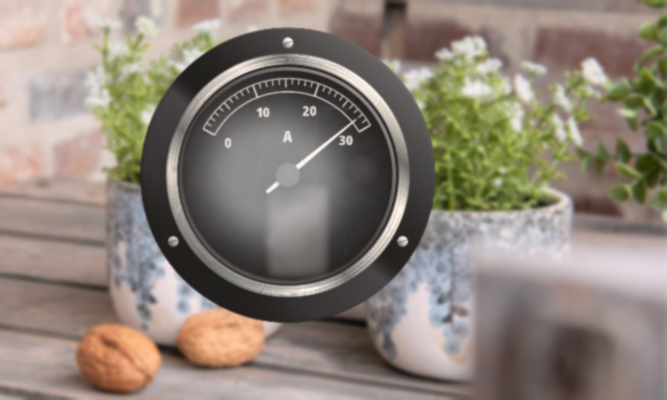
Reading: {"value": 28, "unit": "A"}
